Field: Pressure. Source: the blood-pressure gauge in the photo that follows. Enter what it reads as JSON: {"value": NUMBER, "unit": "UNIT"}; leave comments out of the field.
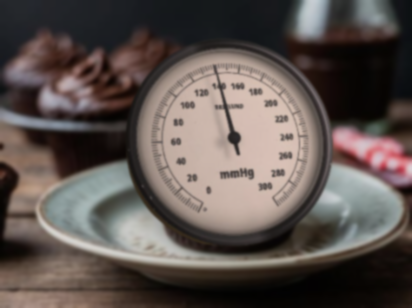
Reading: {"value": 140, "unit": "mmHg"}
